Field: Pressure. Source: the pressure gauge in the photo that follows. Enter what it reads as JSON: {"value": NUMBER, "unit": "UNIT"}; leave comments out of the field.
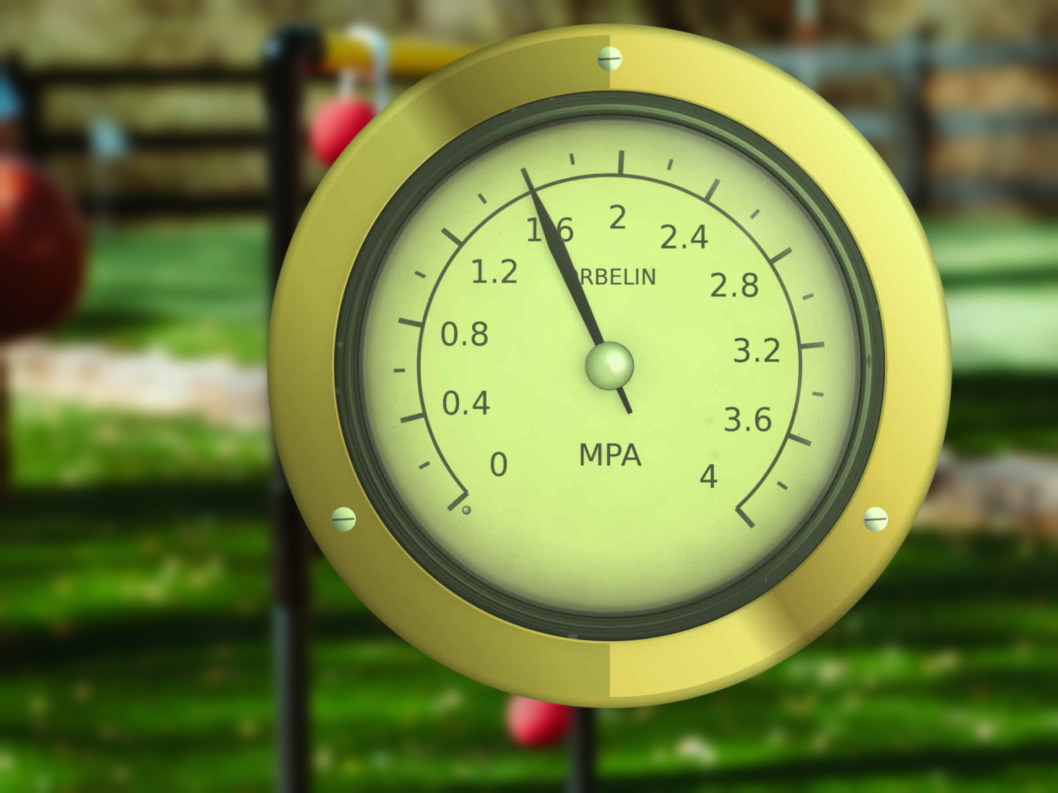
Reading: {"value": 1.6, "unit": "MPa"}
